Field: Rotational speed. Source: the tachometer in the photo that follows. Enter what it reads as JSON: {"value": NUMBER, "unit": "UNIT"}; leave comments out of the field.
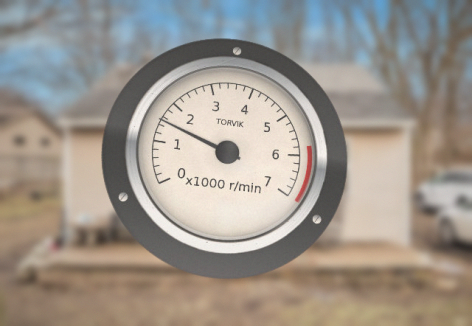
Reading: {"value": 1500, "unit": "rpm"}
